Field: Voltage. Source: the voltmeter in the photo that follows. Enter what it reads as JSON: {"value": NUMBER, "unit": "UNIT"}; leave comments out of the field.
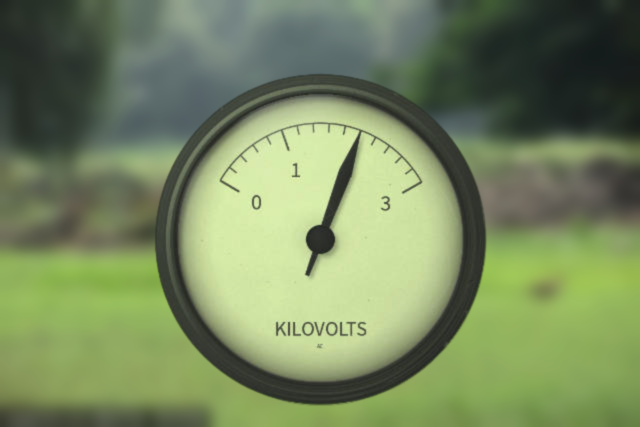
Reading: {"value": 2, "unit": "kV"}
